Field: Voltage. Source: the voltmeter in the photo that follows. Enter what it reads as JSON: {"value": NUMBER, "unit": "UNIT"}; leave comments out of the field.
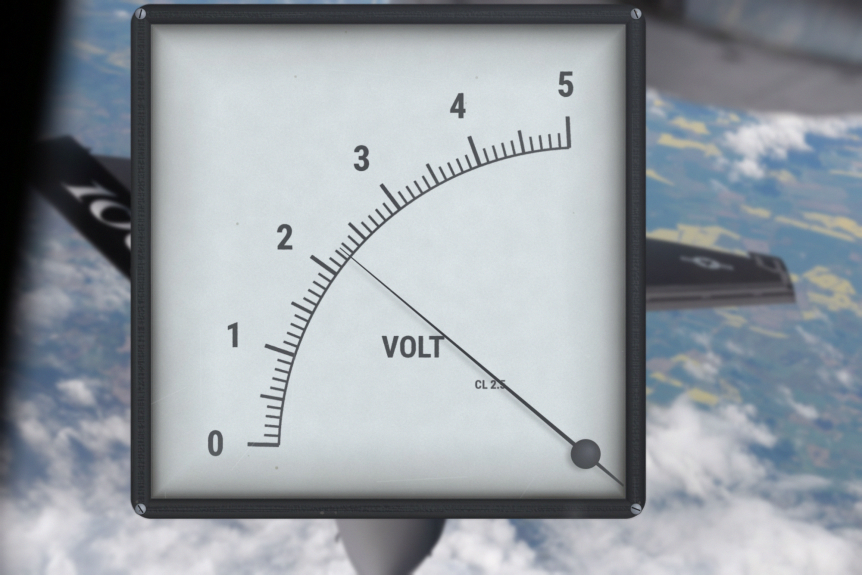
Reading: {"value": 2.25, "unit": "V"}
